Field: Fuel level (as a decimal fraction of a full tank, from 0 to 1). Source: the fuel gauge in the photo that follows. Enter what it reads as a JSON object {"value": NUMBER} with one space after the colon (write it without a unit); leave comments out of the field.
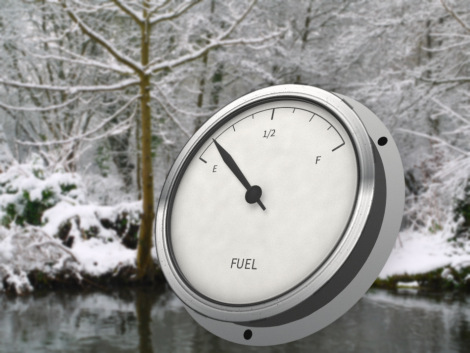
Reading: {"value": 0.125}
